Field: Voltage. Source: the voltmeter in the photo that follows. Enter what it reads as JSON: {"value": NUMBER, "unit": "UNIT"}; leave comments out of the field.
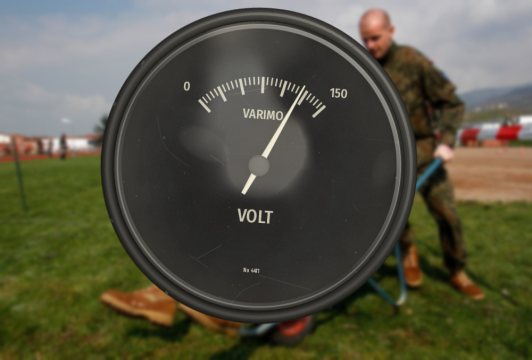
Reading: {"value": 120, "unit": "V"}
